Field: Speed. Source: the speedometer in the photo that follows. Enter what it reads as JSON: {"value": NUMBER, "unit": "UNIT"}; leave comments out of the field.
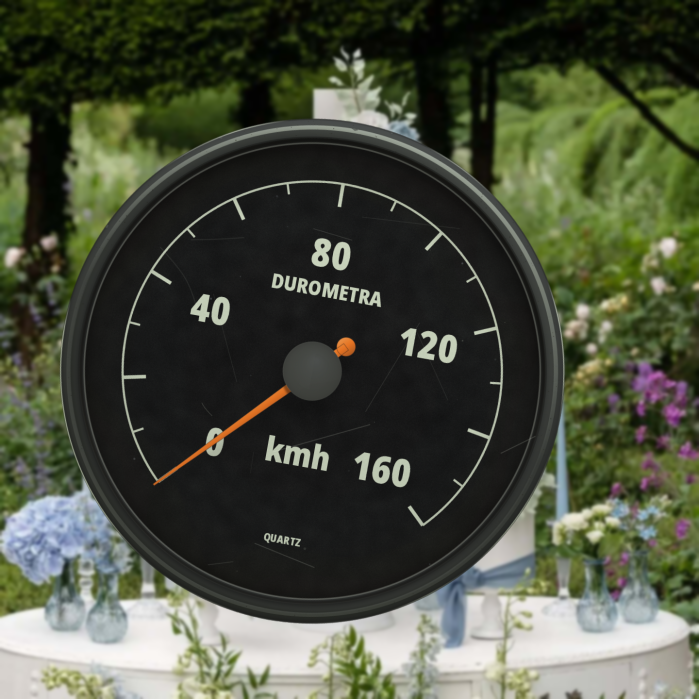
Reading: {"value": 0, "unit": "km/h"}
